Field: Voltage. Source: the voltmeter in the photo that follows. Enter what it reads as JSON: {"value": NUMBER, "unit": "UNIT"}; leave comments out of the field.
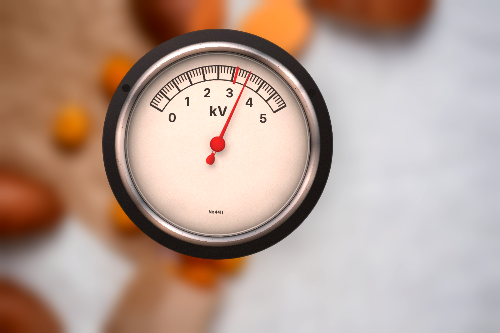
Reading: {"value": 3.5, "unit": "kV"}
